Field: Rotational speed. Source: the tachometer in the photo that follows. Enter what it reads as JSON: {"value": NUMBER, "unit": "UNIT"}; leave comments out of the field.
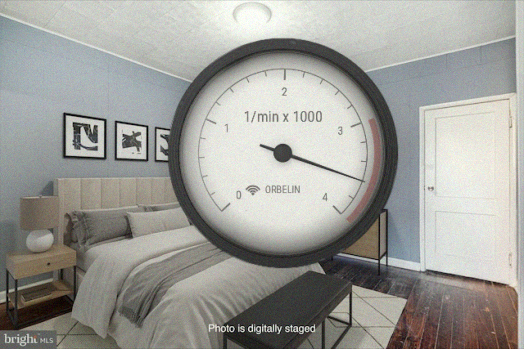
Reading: {"value": 3600, "unit": "rpm"}
